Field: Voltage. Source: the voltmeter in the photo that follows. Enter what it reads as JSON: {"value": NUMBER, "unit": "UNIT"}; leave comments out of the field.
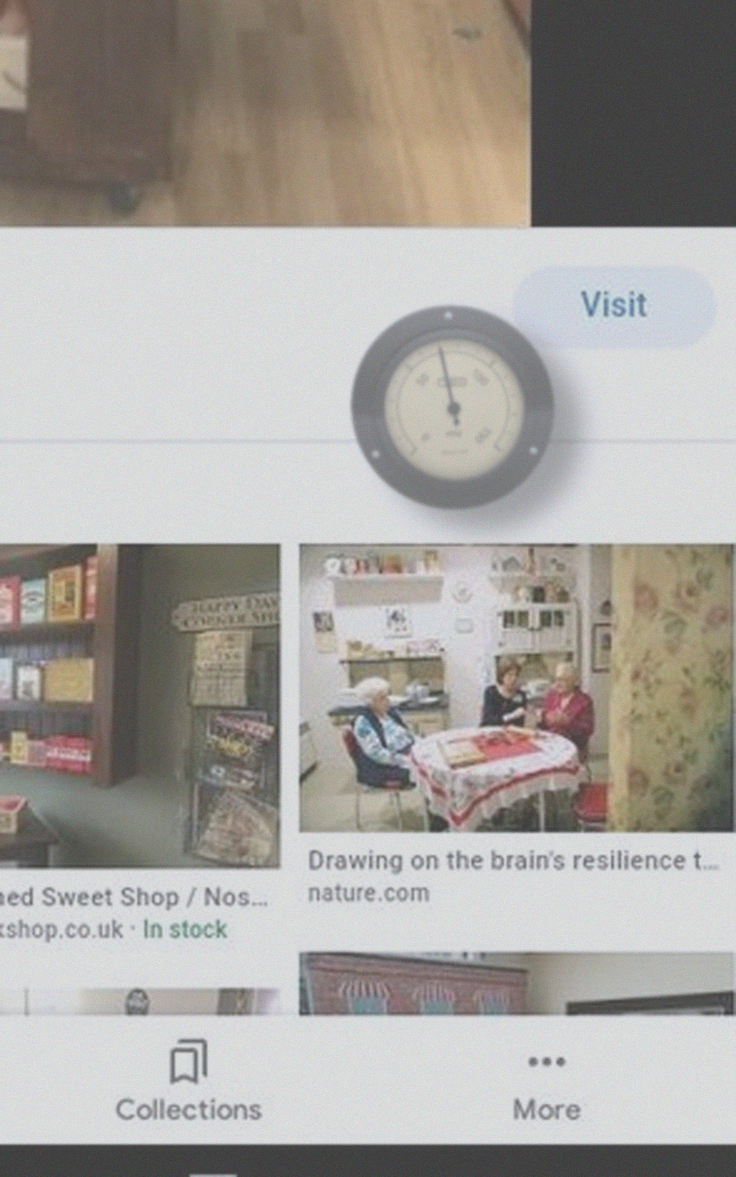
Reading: {"value": 70, "unit": "mV"}
